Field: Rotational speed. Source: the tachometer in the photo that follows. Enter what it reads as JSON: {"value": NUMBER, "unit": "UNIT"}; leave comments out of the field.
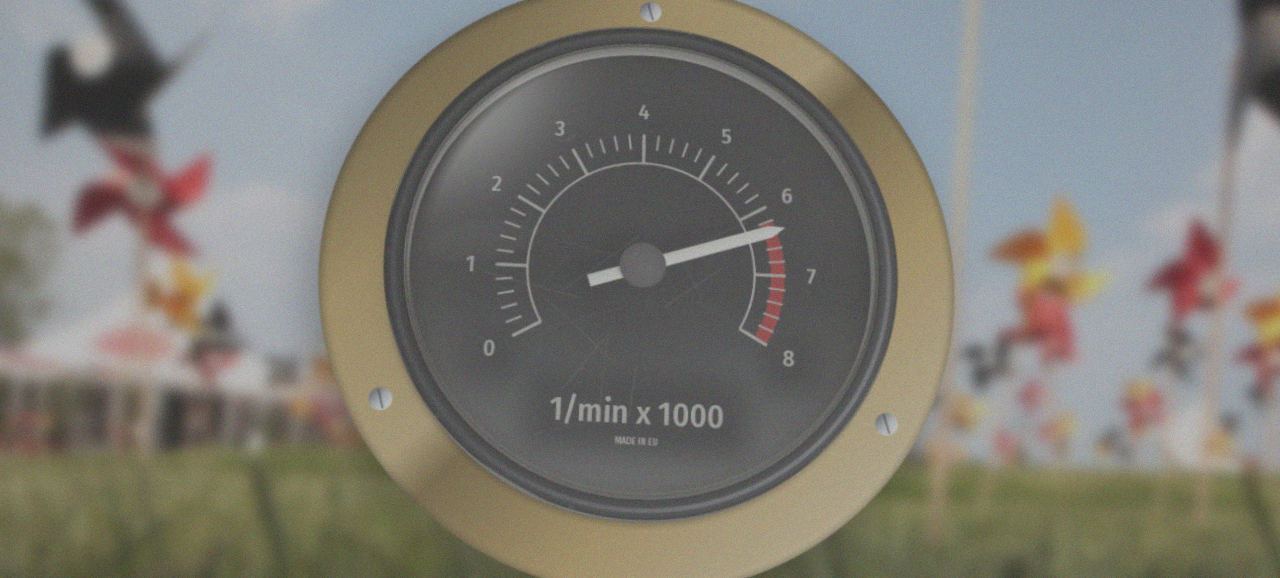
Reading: {"value": 6400, "unit": "rpm"}
